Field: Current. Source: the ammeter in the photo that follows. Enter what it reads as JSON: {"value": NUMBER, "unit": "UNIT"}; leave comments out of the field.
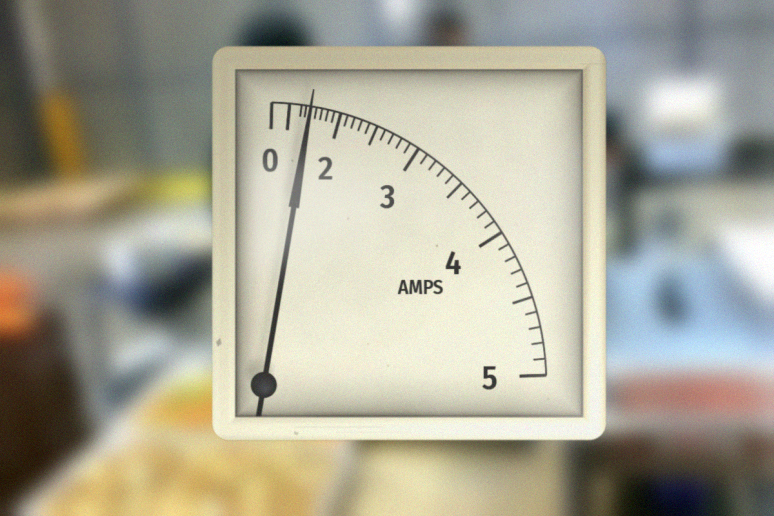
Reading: {"value": 1.5, "unit": "A"}
